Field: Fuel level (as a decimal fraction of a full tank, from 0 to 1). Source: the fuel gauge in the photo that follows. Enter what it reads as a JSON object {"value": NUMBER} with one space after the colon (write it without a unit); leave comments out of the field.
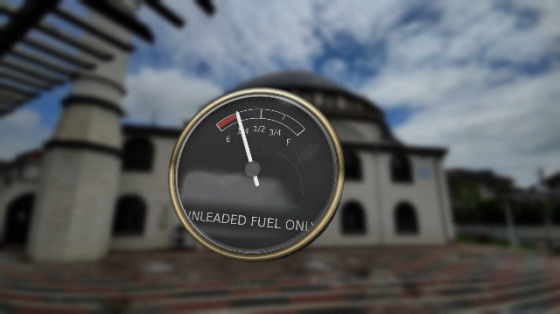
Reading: {"value": 0.25}
